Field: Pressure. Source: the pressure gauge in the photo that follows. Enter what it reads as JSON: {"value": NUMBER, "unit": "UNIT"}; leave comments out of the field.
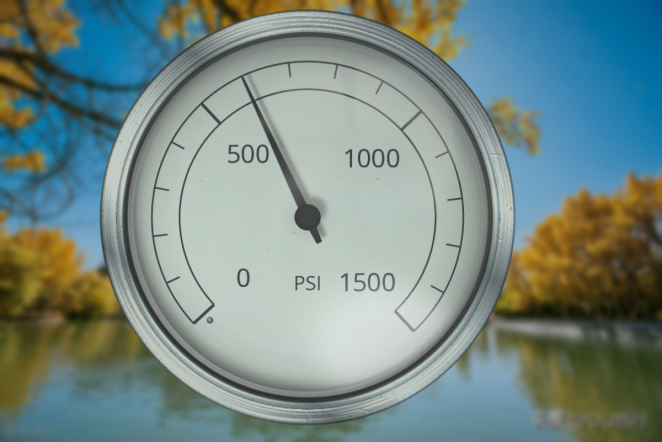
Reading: {"value": 600, "unit": "psi"}
